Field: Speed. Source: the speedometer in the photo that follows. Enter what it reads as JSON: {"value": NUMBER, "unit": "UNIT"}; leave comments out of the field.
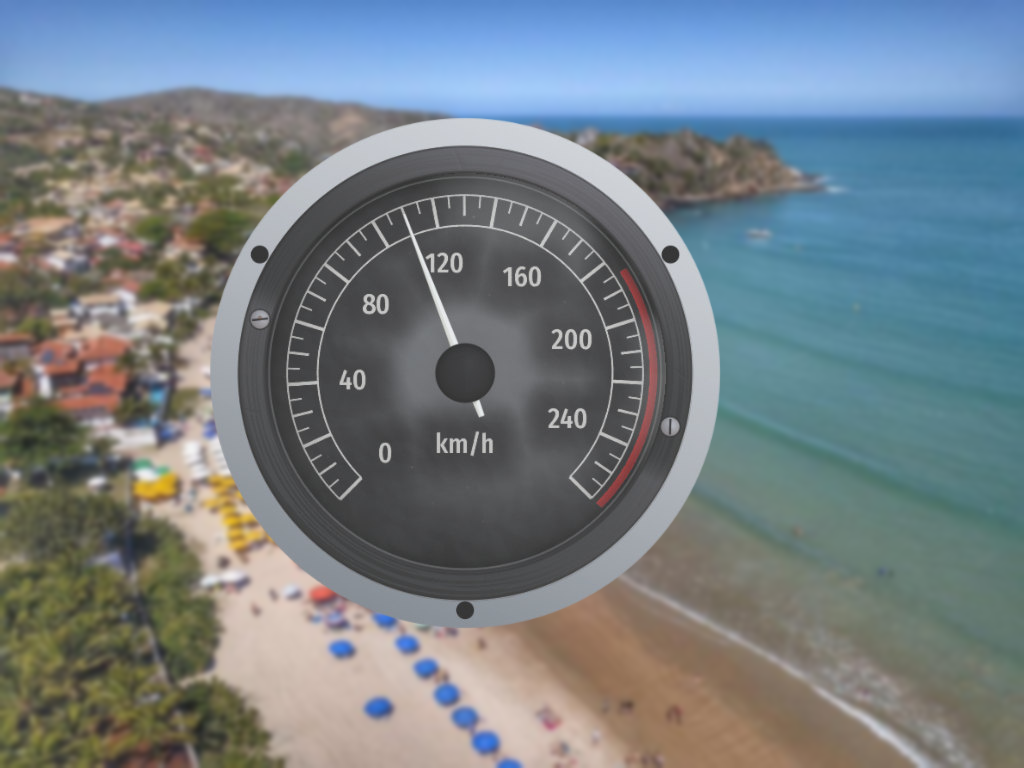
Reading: {"value": 110, "unit": "km/h"}
